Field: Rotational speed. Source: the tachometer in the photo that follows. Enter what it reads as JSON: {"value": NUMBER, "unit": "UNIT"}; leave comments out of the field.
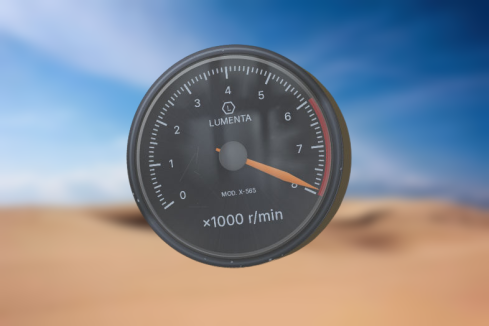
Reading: {"value": 7900, "unit": "rpm"}
